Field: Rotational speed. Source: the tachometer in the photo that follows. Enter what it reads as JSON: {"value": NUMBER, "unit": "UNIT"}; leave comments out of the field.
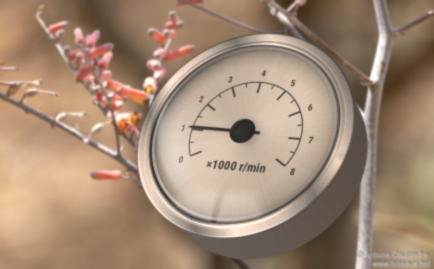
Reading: {"value": 1000, "unit": "rpm"}
